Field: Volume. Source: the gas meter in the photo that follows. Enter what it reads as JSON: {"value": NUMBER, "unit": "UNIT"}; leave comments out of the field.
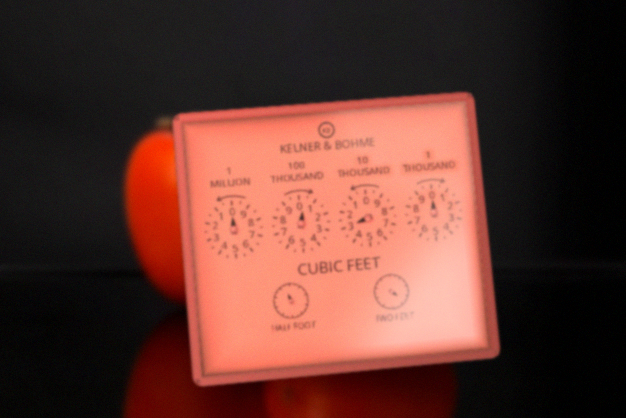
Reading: {"value": 3000, "unit": "ft³"}
